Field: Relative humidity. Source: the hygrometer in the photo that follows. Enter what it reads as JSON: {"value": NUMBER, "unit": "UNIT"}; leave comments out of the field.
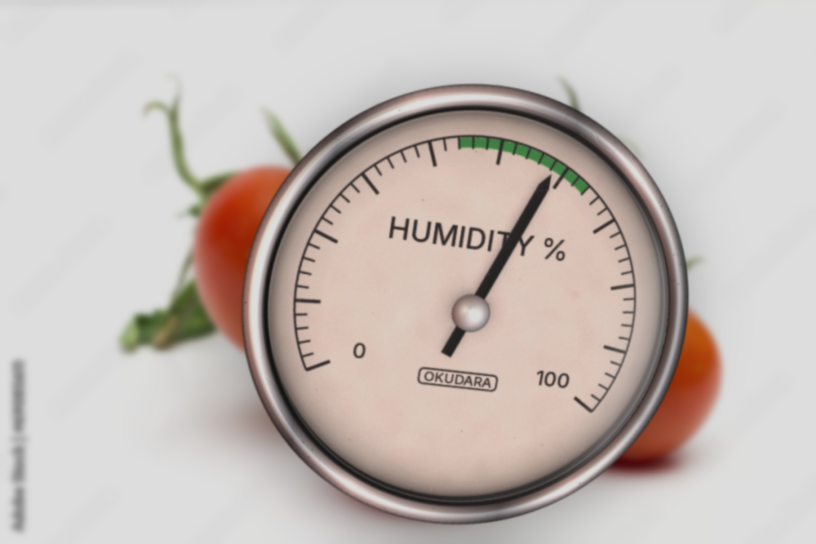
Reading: {"value": 58, "unit": "%"}
